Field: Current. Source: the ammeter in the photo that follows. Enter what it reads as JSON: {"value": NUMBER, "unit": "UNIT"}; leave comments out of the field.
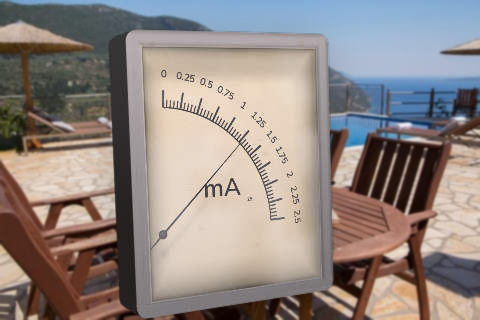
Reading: {"value": 1.25, "unit": "mA"}
